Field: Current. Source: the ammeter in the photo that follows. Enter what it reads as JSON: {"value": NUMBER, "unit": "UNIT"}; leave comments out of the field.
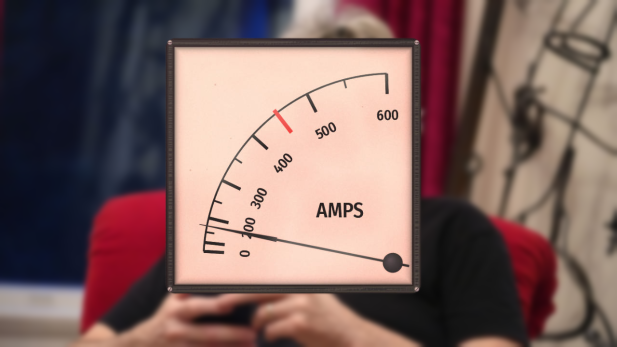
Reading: {"value": 175, "unit": "A"}
